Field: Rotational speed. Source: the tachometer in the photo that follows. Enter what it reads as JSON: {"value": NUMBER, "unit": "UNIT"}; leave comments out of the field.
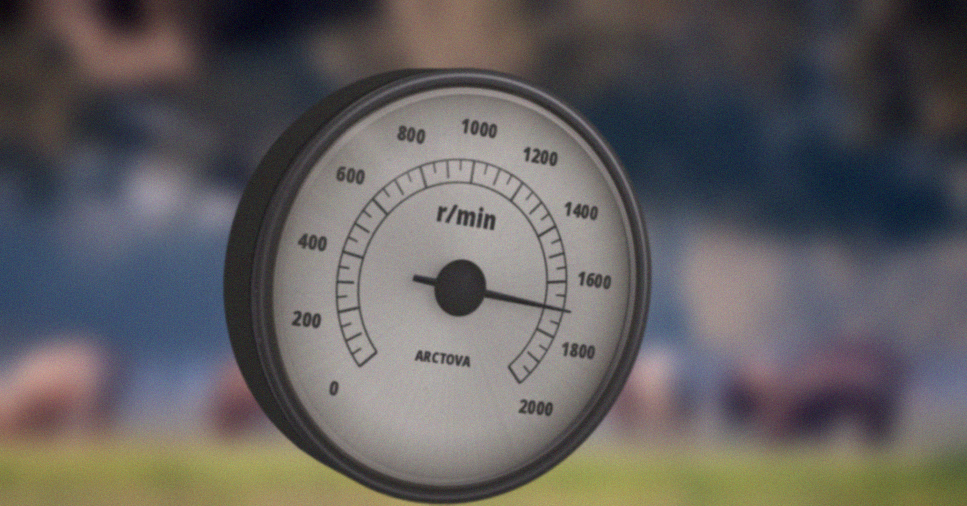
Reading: {"value": 1700, "unit": "rpm"}
